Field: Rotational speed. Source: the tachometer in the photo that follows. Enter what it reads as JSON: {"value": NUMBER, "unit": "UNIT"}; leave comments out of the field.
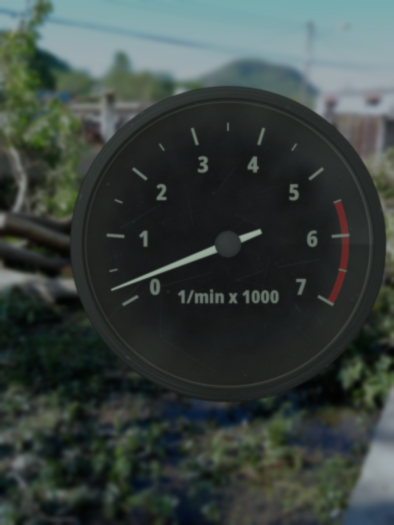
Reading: {"value": 250, "unit": "rpm"}
